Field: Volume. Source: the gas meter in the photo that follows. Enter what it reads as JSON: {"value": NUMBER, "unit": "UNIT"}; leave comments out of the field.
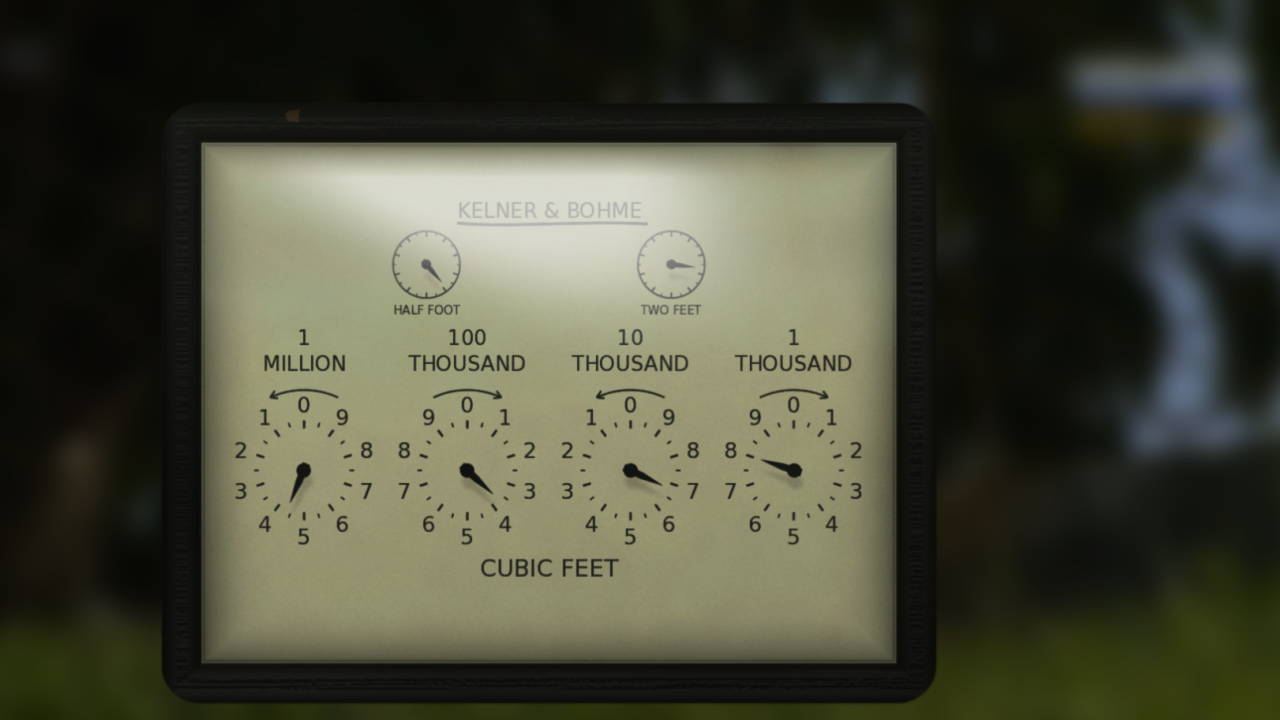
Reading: {"value": 436800, "unit": "ft³"}
